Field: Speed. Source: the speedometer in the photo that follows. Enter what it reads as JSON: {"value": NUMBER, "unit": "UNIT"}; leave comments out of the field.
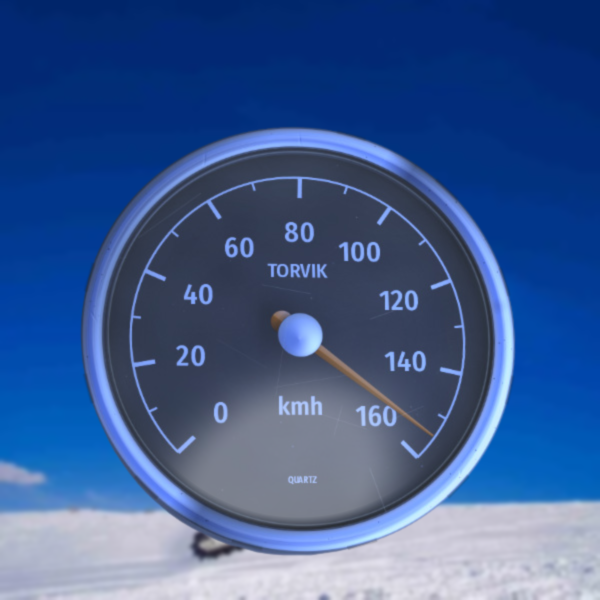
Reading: {"value": 155, "unit": "km/h"}
